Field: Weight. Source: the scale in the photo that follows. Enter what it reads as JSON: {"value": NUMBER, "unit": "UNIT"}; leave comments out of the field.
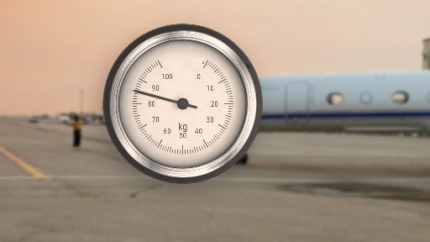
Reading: {"value": 85, "unit": "kg"}
